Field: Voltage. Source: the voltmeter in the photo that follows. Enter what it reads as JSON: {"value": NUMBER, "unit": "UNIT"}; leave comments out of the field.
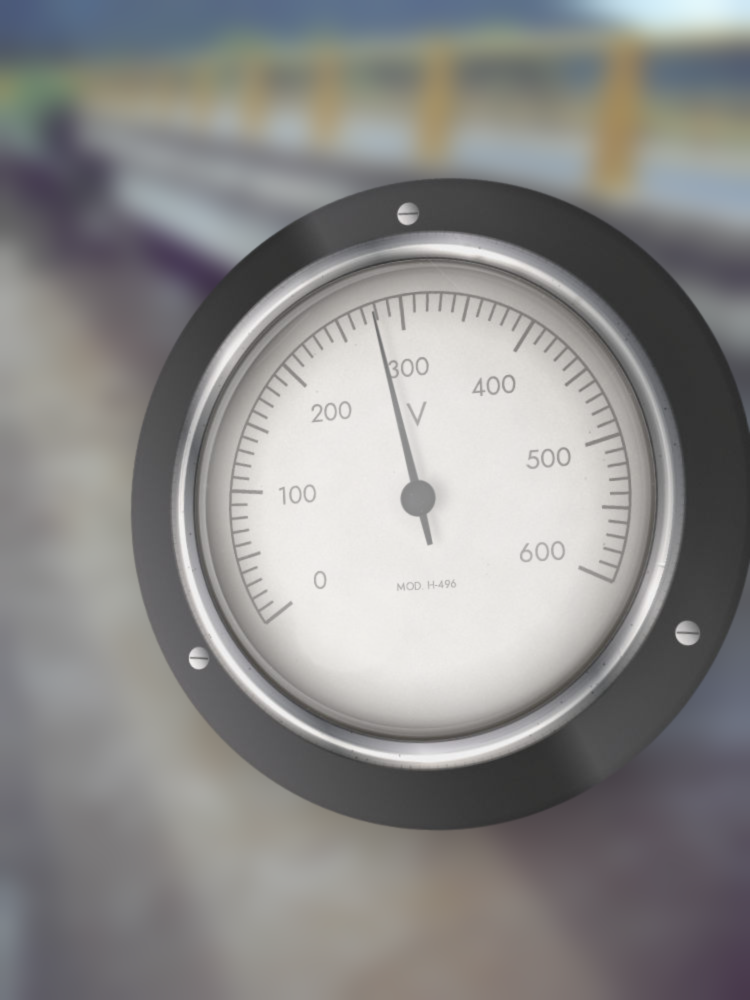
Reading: {"value": 280, "unit": "V"}
